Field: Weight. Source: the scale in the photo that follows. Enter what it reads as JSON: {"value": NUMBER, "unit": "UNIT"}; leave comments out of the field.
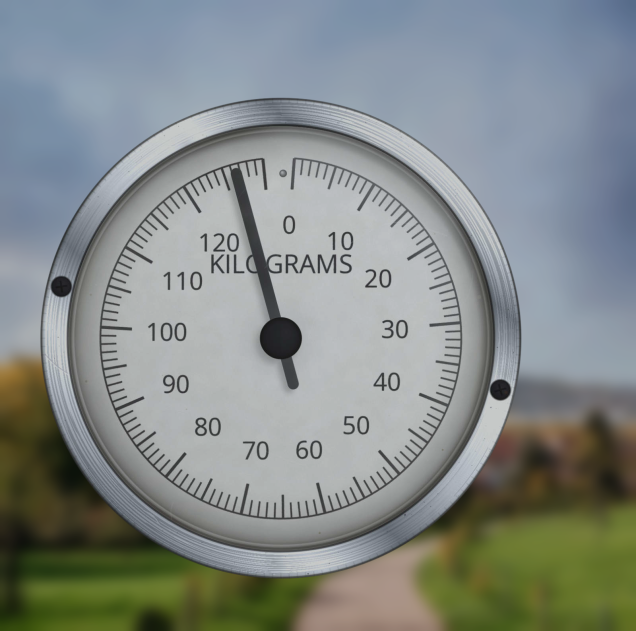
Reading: {"value": 126.5, "unit": "kg"}
